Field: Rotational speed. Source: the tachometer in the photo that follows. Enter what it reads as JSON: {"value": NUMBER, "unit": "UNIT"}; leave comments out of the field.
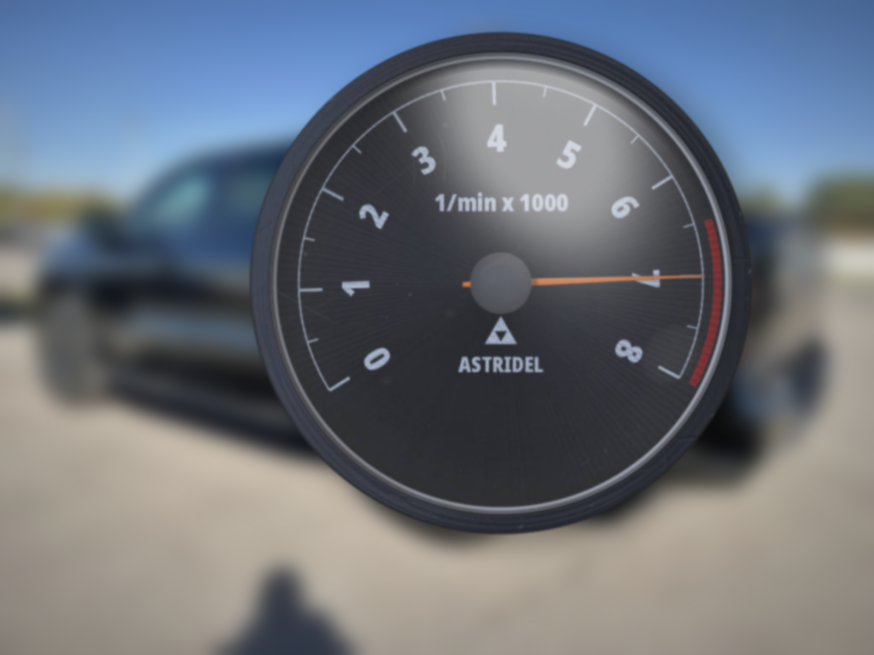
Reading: {"value": 7000, "unit": "rpm"}
